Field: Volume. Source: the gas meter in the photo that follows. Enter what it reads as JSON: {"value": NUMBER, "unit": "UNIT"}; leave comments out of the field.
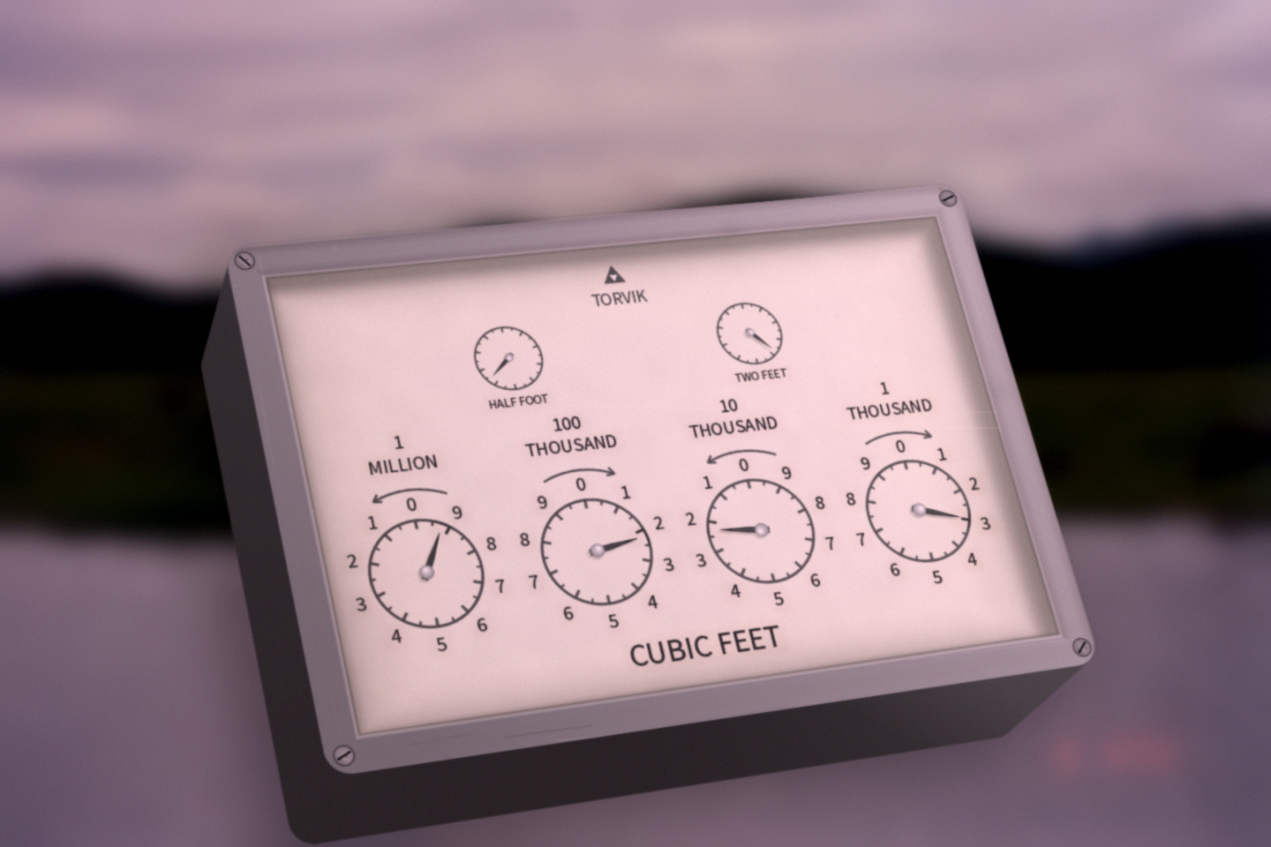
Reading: {"value": 922300, "unit": "ft³"}
